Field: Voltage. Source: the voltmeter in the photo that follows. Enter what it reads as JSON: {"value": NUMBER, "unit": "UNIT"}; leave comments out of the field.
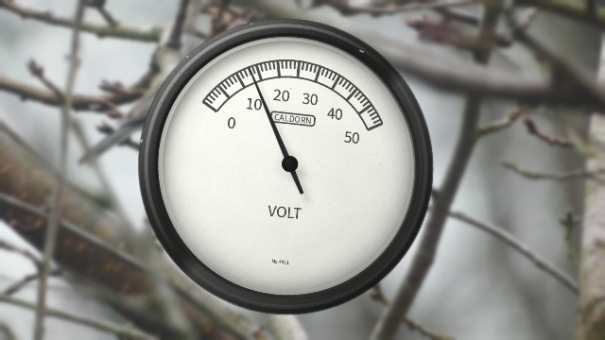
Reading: {"value": 13, "unit": "V"}
